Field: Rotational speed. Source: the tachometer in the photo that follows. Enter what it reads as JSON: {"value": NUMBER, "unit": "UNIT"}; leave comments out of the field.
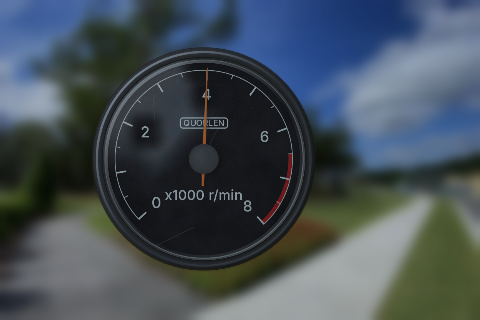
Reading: {"value": 4000, "unit": "rpm"}
